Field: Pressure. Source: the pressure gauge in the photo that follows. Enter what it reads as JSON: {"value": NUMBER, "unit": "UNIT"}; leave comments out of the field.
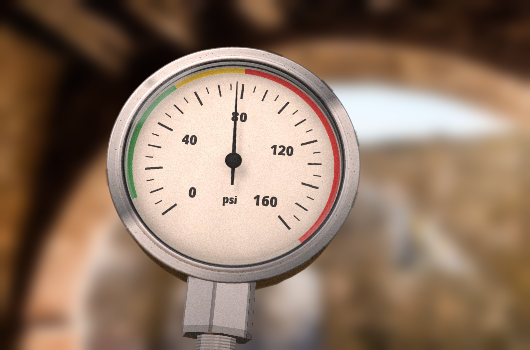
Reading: {"value": 77.5, "unit": "psi"}
